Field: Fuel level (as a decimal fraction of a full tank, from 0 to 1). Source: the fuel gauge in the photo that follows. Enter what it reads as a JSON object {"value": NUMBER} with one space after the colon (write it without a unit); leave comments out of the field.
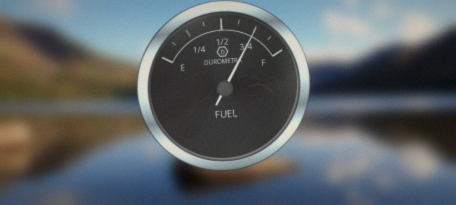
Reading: {"value": 0.75}
